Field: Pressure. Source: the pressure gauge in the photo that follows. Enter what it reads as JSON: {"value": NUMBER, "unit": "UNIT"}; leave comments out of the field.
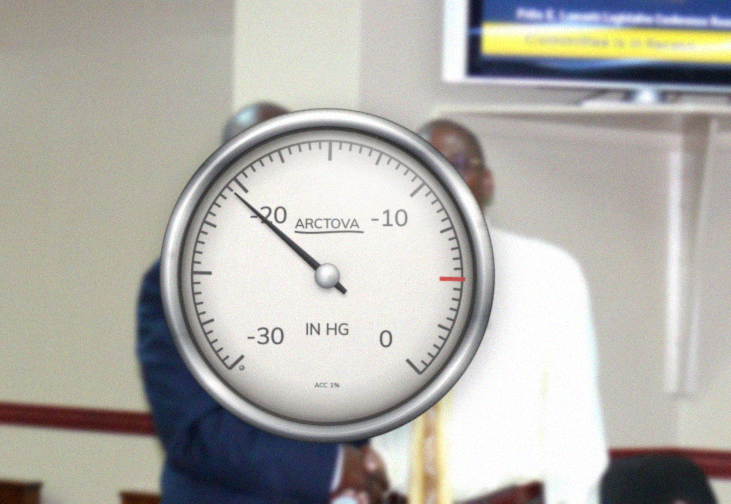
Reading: {"value": -20.5, "unit": "inHg"}
